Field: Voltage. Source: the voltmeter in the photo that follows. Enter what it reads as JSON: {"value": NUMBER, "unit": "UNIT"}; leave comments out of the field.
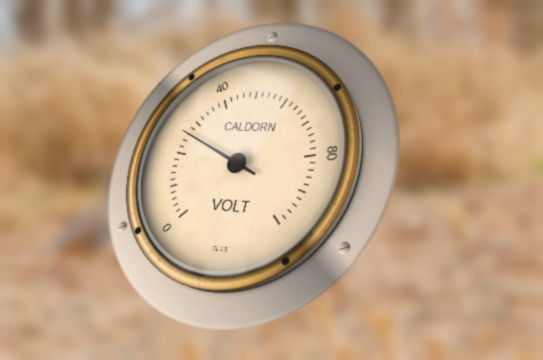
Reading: {"value": 26, "unit": "V"}
